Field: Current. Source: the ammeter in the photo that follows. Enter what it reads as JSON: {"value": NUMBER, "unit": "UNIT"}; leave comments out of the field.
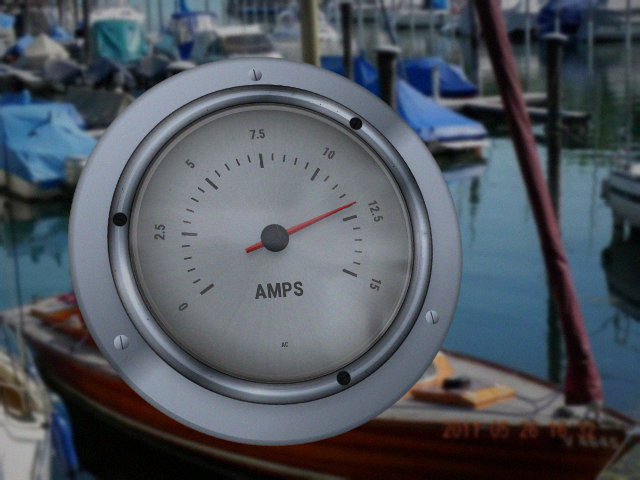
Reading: {"value": 12, "unit": "A"}
